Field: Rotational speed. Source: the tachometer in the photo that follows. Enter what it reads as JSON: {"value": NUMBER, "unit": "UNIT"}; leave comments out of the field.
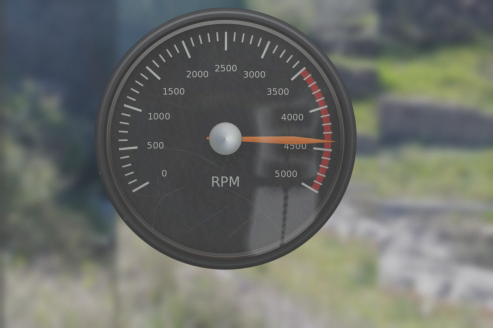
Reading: {"value": 4400, "unit": "rpm"}
